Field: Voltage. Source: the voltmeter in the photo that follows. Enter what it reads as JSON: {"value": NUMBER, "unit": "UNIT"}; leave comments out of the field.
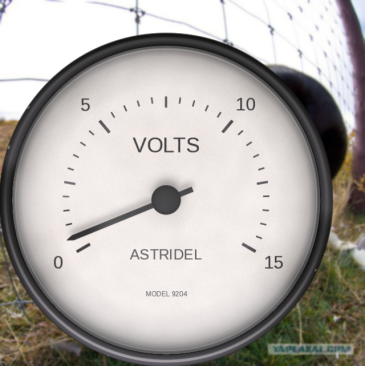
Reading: {"value": 0.5, "unit": "V"}
